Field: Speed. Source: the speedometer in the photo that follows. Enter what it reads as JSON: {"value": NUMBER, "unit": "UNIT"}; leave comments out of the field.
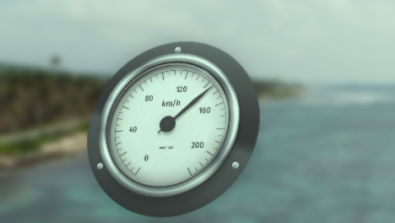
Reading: {"value": 145, "unit": "km/h"}
